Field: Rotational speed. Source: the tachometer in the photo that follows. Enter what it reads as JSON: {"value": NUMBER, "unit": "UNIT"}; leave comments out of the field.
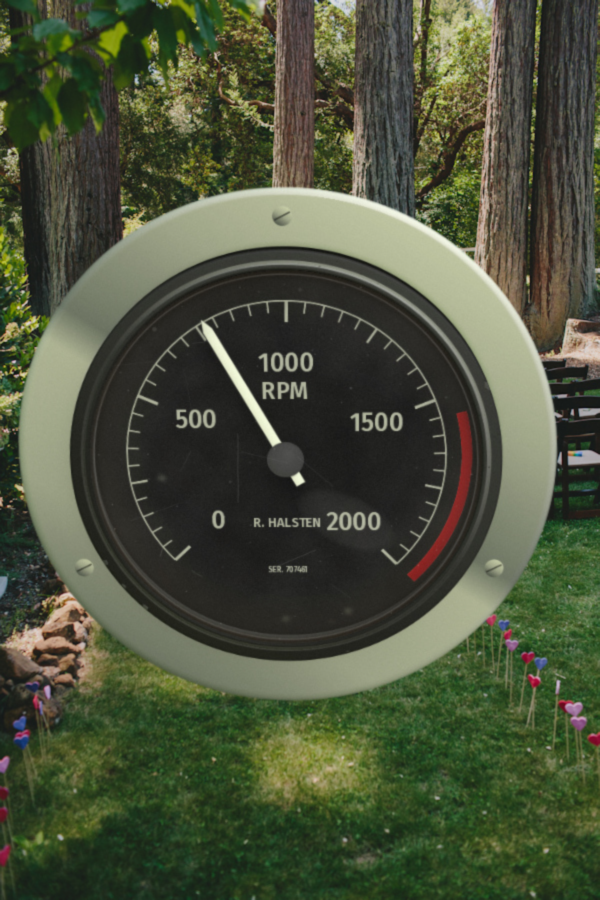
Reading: {"value": 775, "unit": "rpm"}
